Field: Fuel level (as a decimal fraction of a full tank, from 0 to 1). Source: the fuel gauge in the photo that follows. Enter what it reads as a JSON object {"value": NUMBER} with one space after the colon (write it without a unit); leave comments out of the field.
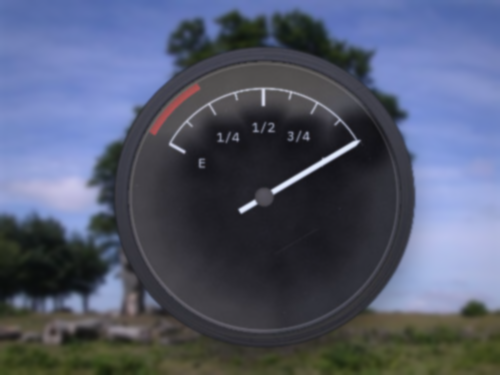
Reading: {"value": 1}
